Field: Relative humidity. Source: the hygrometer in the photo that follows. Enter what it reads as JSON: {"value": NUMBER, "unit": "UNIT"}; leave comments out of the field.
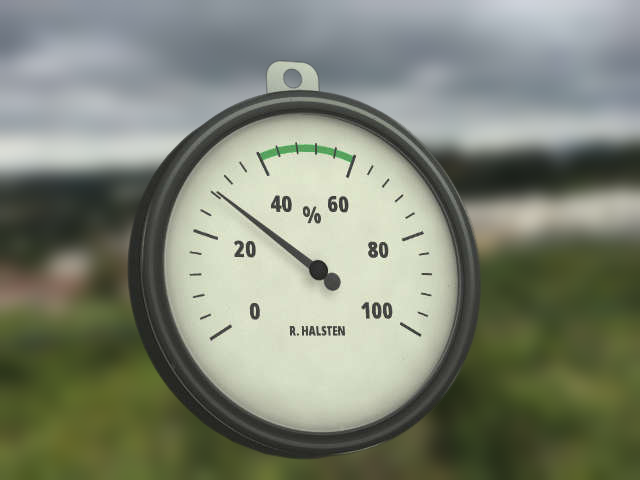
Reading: {"value": 28, "unit": "%"}
